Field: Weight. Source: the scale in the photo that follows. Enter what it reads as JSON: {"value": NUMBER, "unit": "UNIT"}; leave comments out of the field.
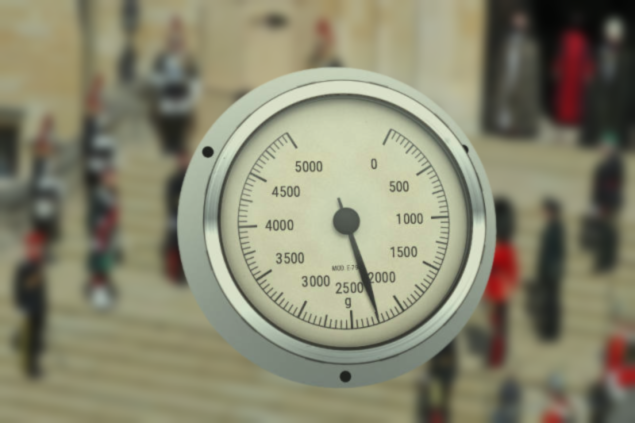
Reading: {"value": 2250, "unit": "g"}
